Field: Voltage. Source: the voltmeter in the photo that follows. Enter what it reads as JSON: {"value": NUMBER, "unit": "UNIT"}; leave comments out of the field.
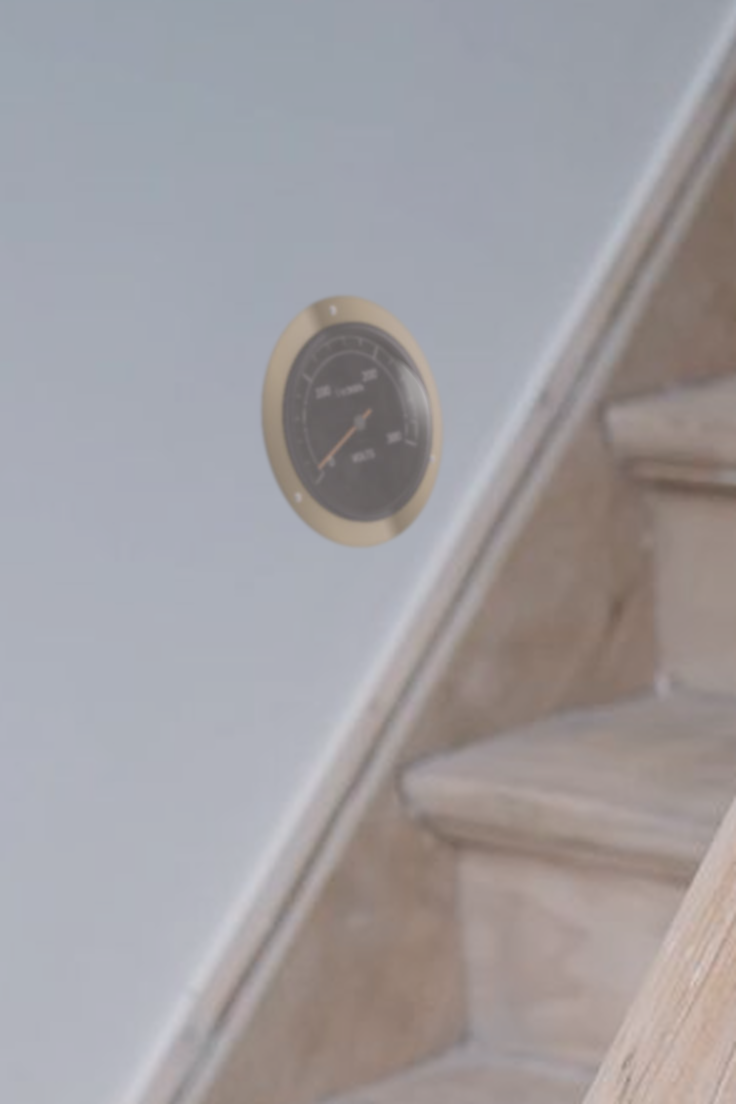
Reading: {"value": 10, "unit": "V"}
